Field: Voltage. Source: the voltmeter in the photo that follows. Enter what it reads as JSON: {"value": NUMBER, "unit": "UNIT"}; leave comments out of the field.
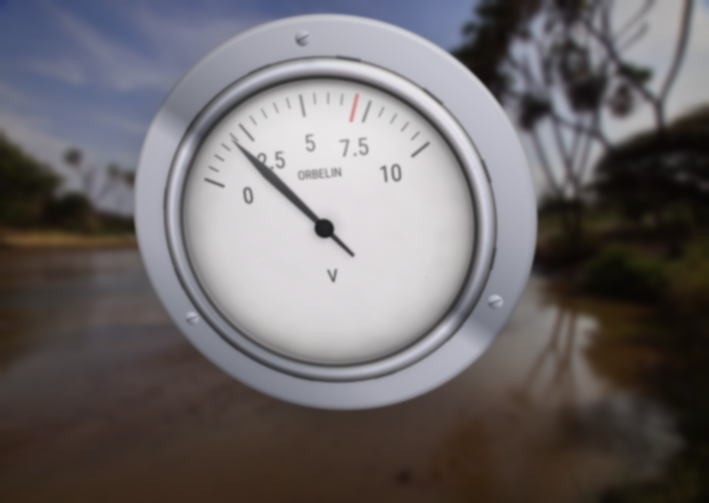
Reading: {"value": 2, "unit": "V"}
